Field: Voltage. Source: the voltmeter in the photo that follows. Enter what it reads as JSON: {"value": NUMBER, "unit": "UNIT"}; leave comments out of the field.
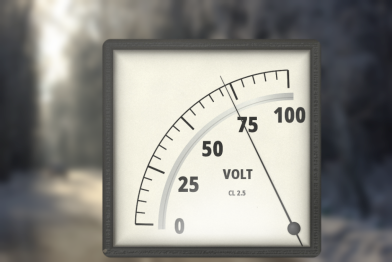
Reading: {"value": 72.5, "unit": "V"}
